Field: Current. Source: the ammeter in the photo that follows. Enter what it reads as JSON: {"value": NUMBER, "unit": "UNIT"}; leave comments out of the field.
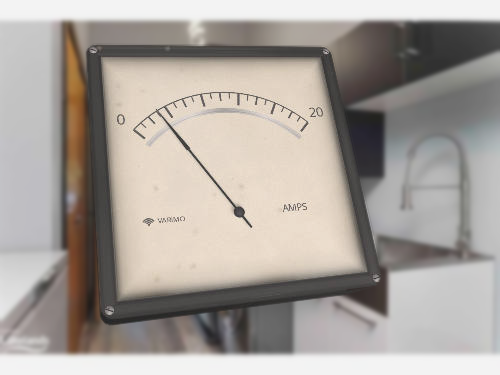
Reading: {"value": 3, "unit": "A"}
